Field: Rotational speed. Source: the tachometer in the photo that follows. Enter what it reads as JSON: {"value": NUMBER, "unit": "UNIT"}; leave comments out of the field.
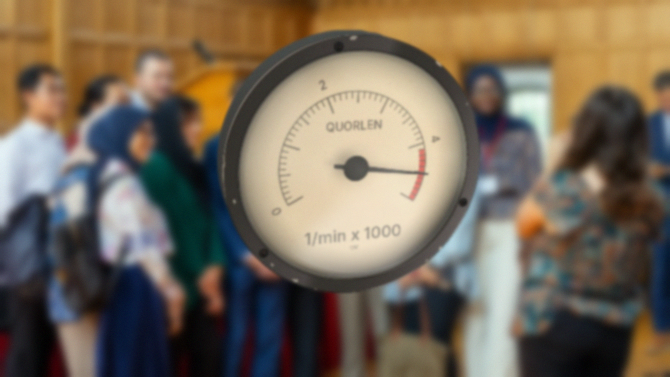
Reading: {"value": 4500, "unit": "rpm"}
